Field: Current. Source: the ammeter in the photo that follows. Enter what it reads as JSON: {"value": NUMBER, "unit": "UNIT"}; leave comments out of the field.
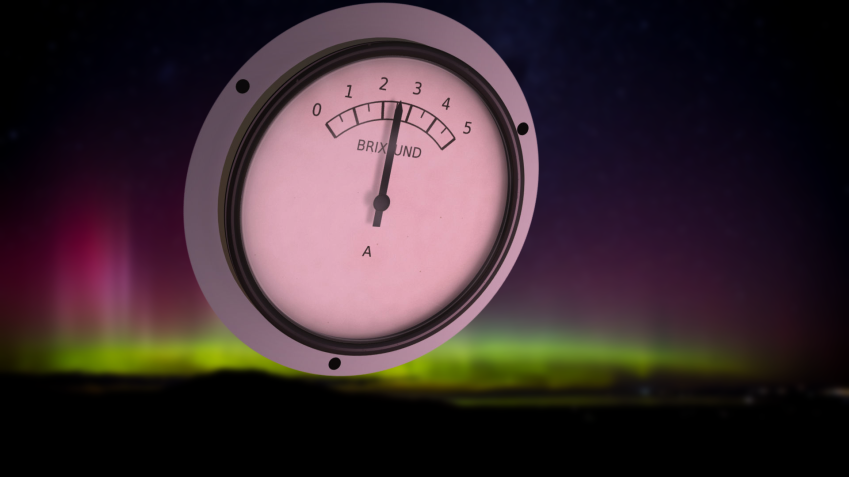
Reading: {"value": 2.5, "unit": "A"}
